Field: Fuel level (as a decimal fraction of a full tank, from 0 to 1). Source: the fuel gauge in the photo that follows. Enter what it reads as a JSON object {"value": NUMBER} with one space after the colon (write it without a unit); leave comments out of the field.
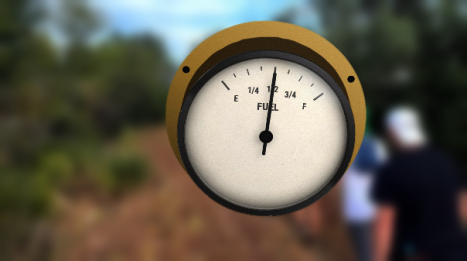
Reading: {"value": 0.5}
